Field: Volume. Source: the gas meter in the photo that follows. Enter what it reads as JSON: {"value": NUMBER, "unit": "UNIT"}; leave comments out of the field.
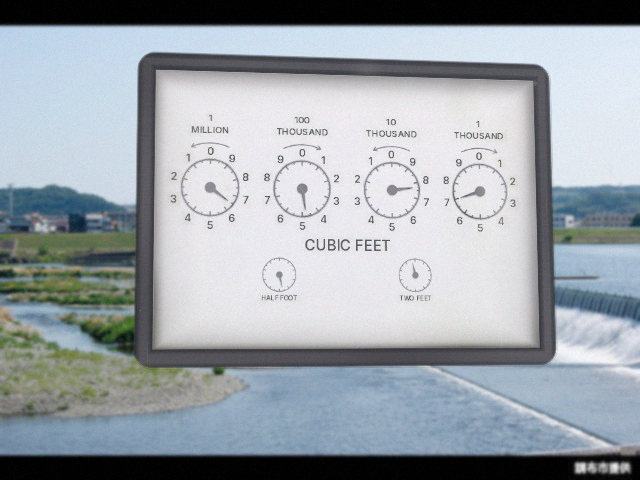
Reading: {"value": 647700, "unit": "ft³"}
